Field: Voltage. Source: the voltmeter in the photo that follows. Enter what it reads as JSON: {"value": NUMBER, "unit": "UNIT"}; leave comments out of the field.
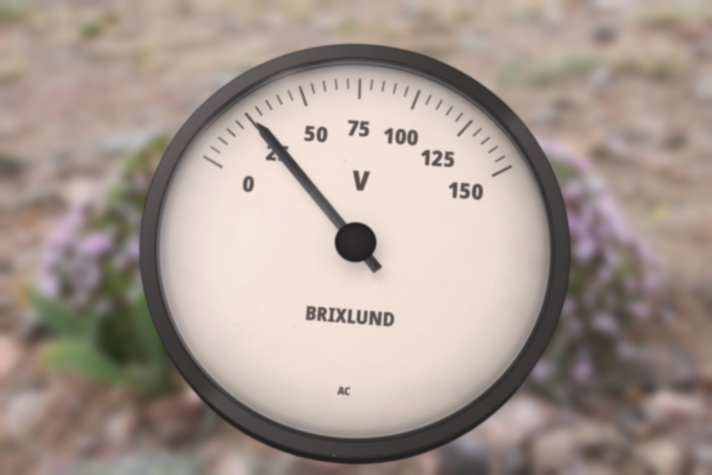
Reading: {"value": 25, "unit": "V"}
